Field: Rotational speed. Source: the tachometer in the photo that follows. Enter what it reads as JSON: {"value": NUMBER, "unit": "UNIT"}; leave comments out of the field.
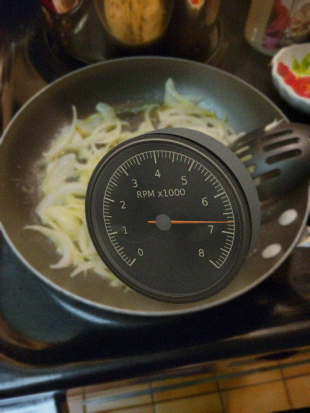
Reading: {"value": 6700, "unit": "rpm"}
